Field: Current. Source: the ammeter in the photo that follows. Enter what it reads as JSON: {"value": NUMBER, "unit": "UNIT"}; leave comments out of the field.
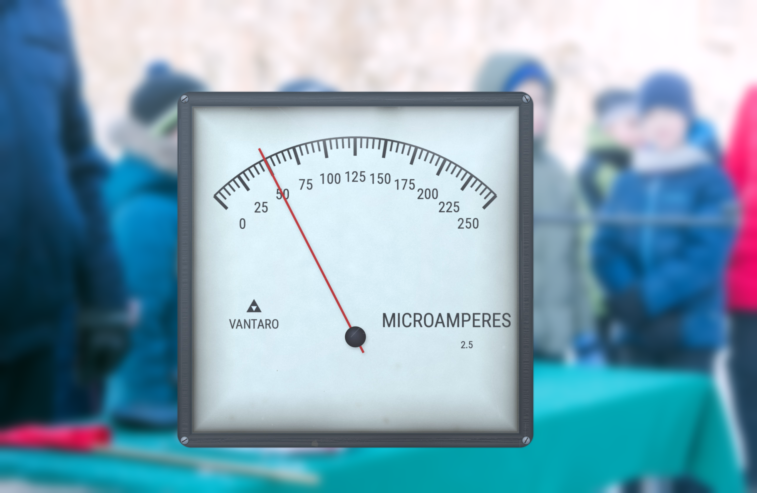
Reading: {"value": 50, "unit": "µA"}
